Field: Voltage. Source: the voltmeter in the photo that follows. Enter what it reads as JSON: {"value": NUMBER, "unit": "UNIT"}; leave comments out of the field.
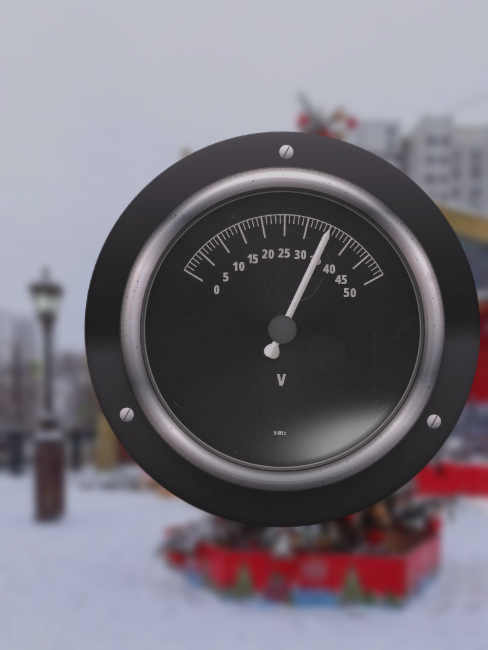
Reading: {"value": 35, "unit": "V"}
